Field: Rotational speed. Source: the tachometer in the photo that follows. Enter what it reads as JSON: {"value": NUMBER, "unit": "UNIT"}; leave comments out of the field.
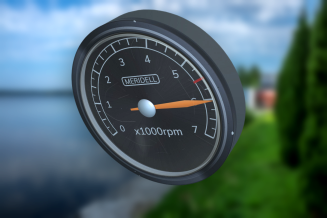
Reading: {"value": 6000, "unit": "rpm"}
